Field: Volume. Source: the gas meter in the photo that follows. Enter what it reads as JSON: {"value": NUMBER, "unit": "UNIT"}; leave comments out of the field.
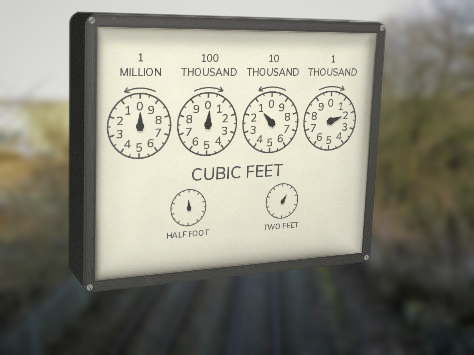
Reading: {"value": 1200, "unit": "ft³"}
